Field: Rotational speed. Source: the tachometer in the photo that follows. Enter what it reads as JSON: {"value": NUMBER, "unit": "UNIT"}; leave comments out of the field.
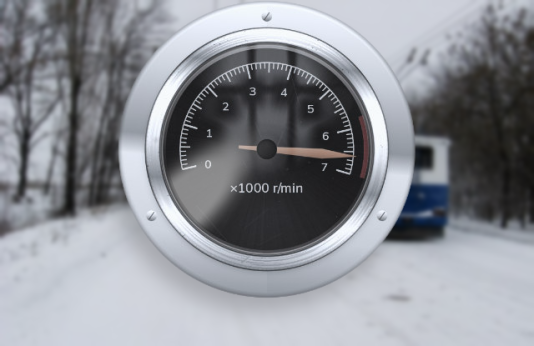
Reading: {"value": 6600, "unit": "rpm"}
